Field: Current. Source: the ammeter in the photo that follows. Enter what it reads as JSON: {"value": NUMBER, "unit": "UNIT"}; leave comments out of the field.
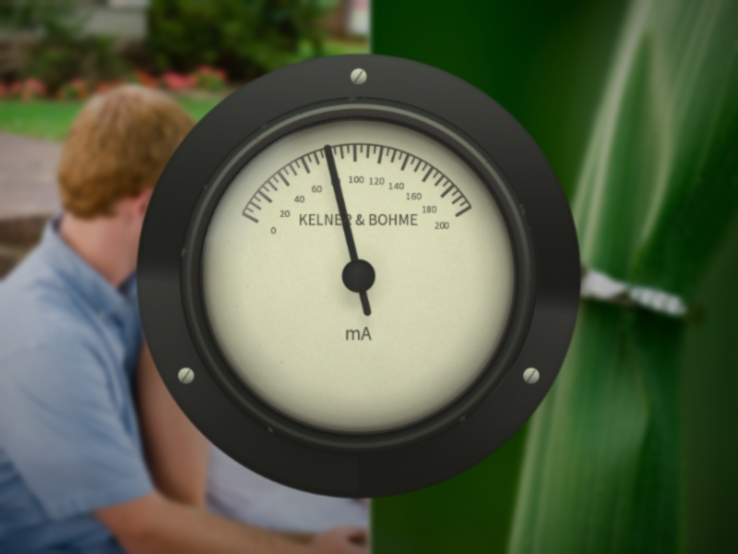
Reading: {"value": 80, "unit": "mA"}
